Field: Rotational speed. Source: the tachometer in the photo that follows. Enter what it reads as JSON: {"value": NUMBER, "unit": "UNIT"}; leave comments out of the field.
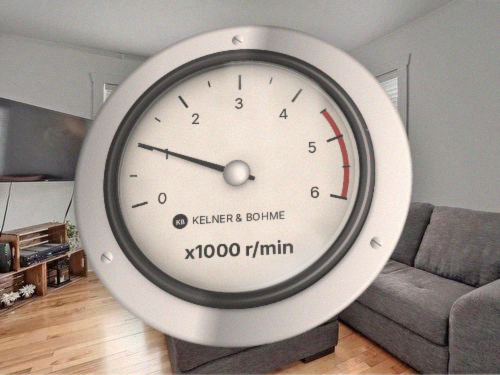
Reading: {"value": 1000, "unit": "rpm"}
